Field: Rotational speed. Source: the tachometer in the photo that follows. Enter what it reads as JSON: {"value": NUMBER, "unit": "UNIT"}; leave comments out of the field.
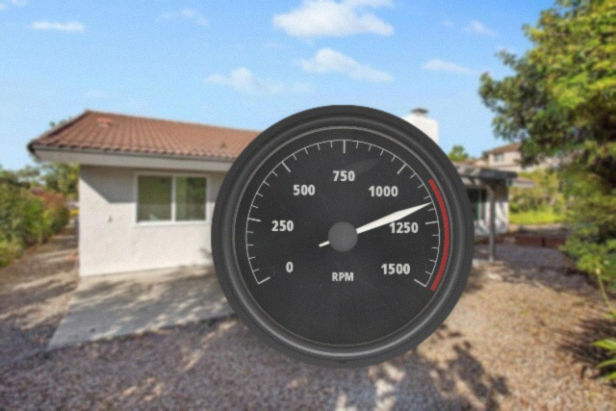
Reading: {"value": 1175, "unit": "rpm"}
